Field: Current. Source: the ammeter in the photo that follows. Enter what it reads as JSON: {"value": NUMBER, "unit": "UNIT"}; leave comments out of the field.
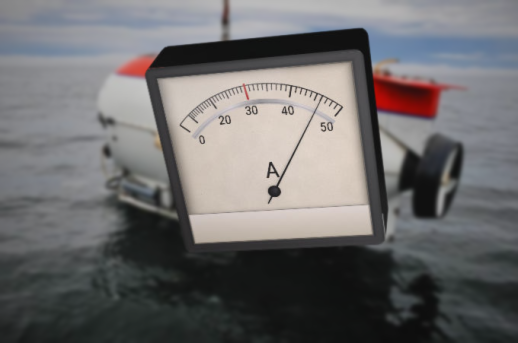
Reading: {"value": 46, "unit": "A"}
